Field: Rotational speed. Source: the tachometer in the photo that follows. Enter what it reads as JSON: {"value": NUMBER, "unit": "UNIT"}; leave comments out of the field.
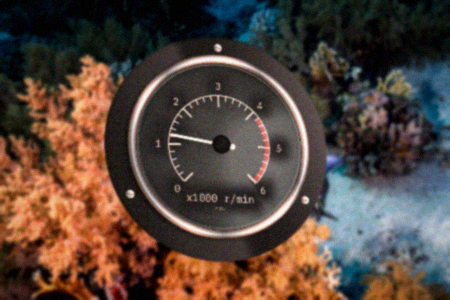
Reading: {"value": 1200, "unit": "rpm"}
